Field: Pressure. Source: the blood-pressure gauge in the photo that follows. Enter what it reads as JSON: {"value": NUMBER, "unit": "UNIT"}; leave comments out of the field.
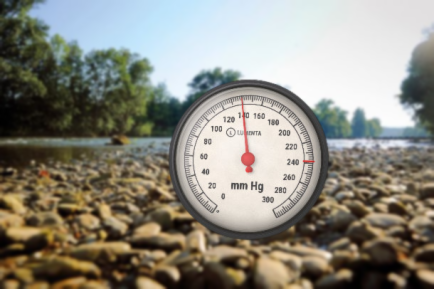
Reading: {"value": 140, "unit": "mmHg"}
